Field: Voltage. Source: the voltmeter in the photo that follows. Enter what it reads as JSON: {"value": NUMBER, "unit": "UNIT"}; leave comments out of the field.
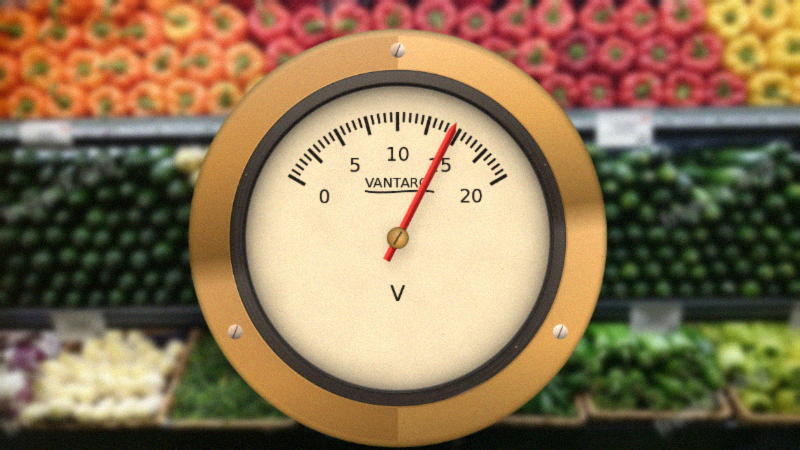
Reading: {"value": 14.5, "unit": "V"}
